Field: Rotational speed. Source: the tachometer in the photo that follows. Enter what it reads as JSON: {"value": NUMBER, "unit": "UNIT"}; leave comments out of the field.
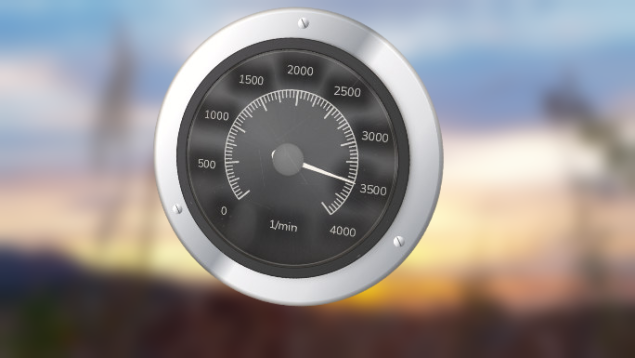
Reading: {"value": 3500, "unit": "rpm"}
